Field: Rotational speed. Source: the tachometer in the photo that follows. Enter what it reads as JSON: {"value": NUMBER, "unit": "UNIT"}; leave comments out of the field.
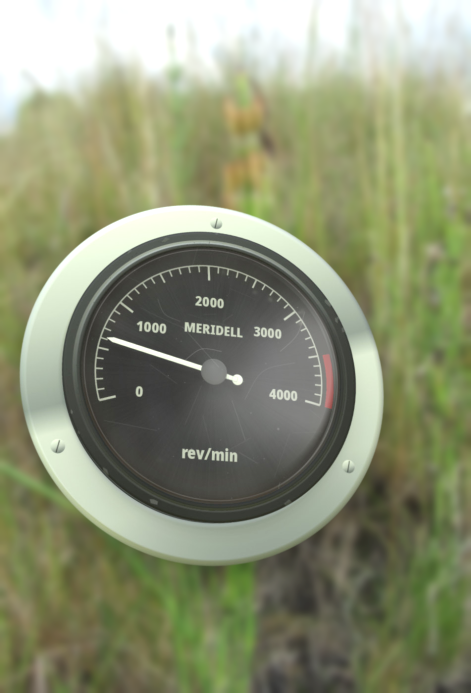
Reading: {"value": 600, "unit": "rpm"}
